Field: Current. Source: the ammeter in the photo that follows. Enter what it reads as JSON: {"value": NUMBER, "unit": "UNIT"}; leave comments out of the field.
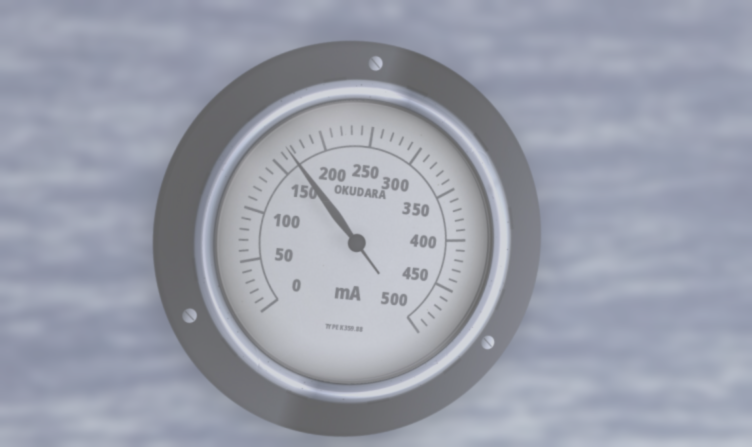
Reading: {"value": 165, "unit": "mA"}
